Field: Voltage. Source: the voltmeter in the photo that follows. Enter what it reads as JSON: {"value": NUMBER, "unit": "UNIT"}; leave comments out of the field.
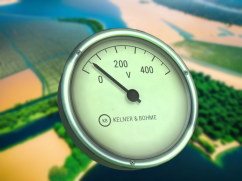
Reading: {"value": 50, "unit": "V"}
